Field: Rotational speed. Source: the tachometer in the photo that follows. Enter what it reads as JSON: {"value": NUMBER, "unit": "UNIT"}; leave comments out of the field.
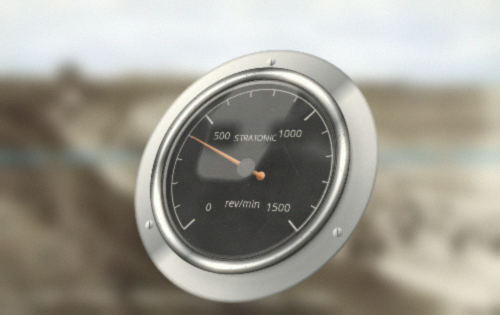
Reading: {"value": 400, "unit": "rpm"}
